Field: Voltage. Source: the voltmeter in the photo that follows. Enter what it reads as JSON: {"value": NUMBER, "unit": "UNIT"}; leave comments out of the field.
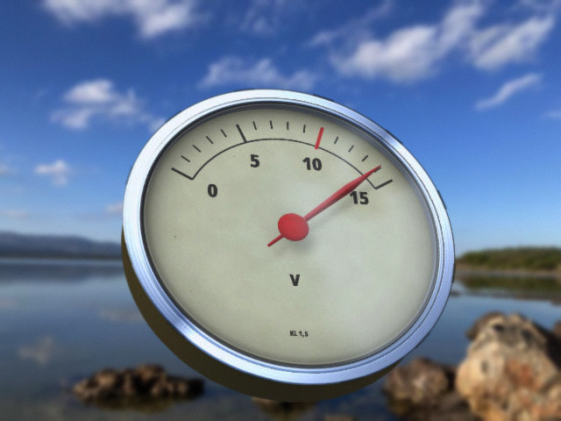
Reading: {"value": 14, "unit": "V"}
